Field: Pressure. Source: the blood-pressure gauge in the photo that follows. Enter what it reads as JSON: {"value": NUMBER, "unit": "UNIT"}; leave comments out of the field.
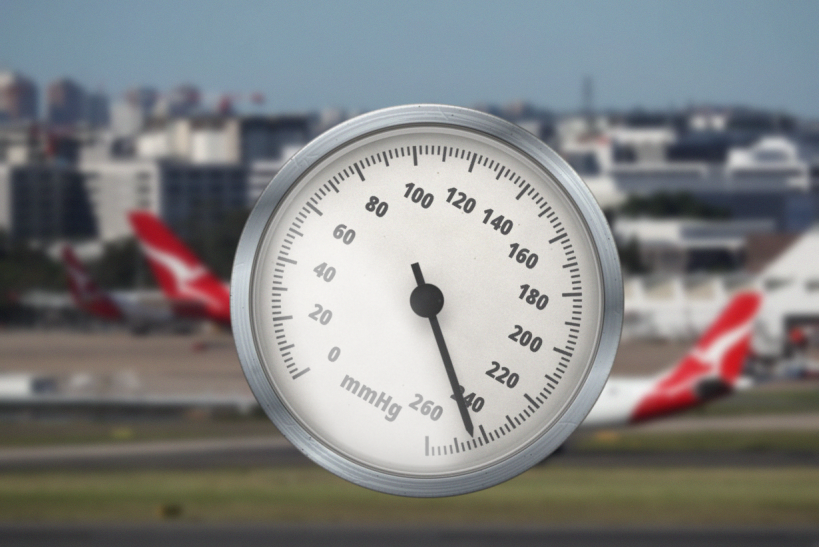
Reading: {"value": 244, "unit": "mmHg"}
